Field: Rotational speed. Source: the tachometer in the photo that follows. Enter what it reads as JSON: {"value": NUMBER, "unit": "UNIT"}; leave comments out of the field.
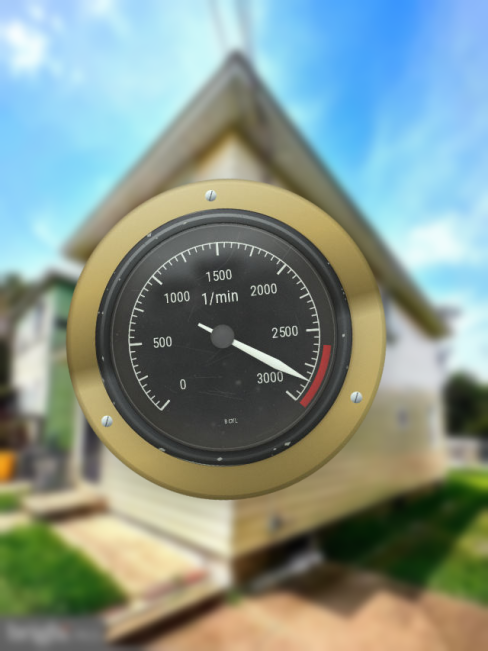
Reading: {"value": 2850, "unit": "rpm"}
